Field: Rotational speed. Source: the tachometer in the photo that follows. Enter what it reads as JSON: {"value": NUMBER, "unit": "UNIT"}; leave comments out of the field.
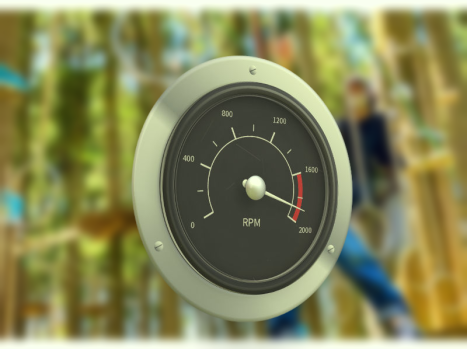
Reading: {"value": 1900, "unit": "rpm"}
